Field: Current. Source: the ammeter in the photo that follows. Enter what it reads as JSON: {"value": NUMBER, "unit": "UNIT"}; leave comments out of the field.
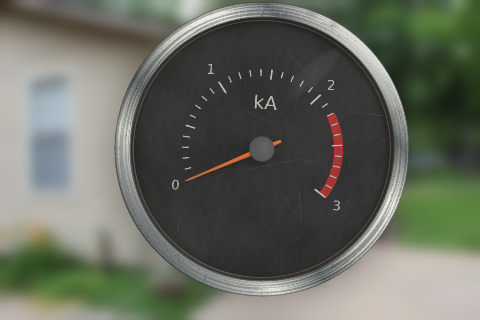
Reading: {"value": 0, "unit": "kA"}
